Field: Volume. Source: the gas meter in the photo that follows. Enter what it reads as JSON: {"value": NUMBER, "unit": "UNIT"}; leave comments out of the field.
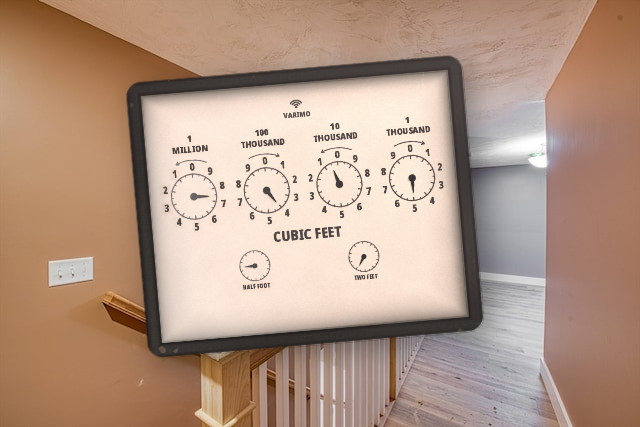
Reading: {"value": 740500, "unit": "ft³"}
